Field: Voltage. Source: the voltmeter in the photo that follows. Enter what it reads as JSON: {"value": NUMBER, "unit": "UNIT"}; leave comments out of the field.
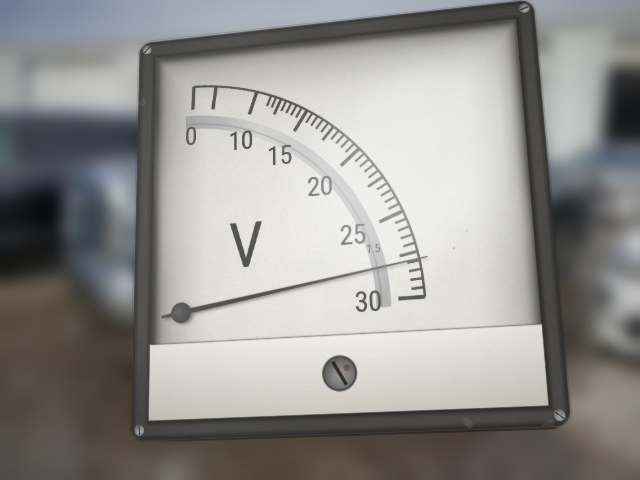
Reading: {"value": 28, "unit": "V"}
